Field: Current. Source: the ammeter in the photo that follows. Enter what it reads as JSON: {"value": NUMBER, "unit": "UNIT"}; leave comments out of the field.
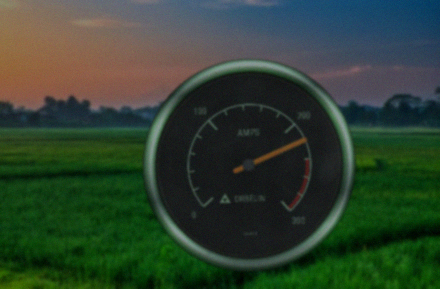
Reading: {"value": 220, "unit": "A"}
